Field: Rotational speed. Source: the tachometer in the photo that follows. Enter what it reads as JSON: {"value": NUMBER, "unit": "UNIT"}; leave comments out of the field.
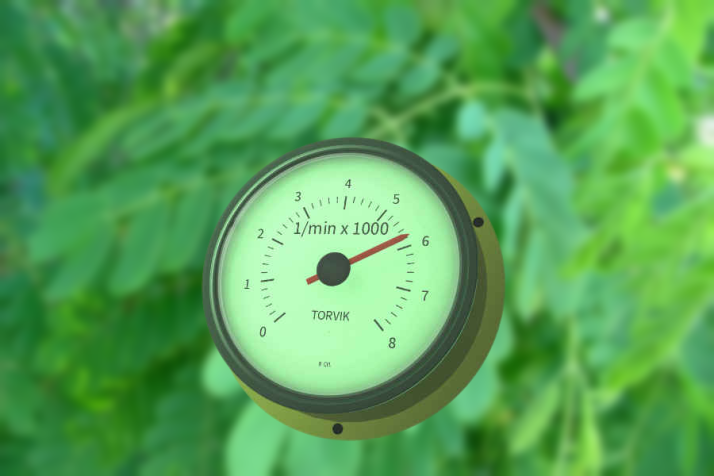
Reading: {"value": 5800, "unit": "rpm"}
